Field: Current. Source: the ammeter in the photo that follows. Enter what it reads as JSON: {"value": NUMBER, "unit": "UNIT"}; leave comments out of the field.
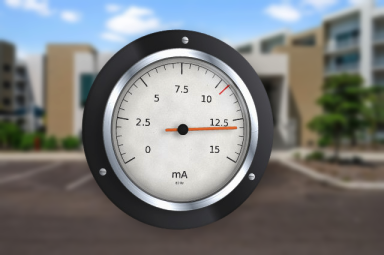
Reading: {"value": 13, "unit": "mA"}
